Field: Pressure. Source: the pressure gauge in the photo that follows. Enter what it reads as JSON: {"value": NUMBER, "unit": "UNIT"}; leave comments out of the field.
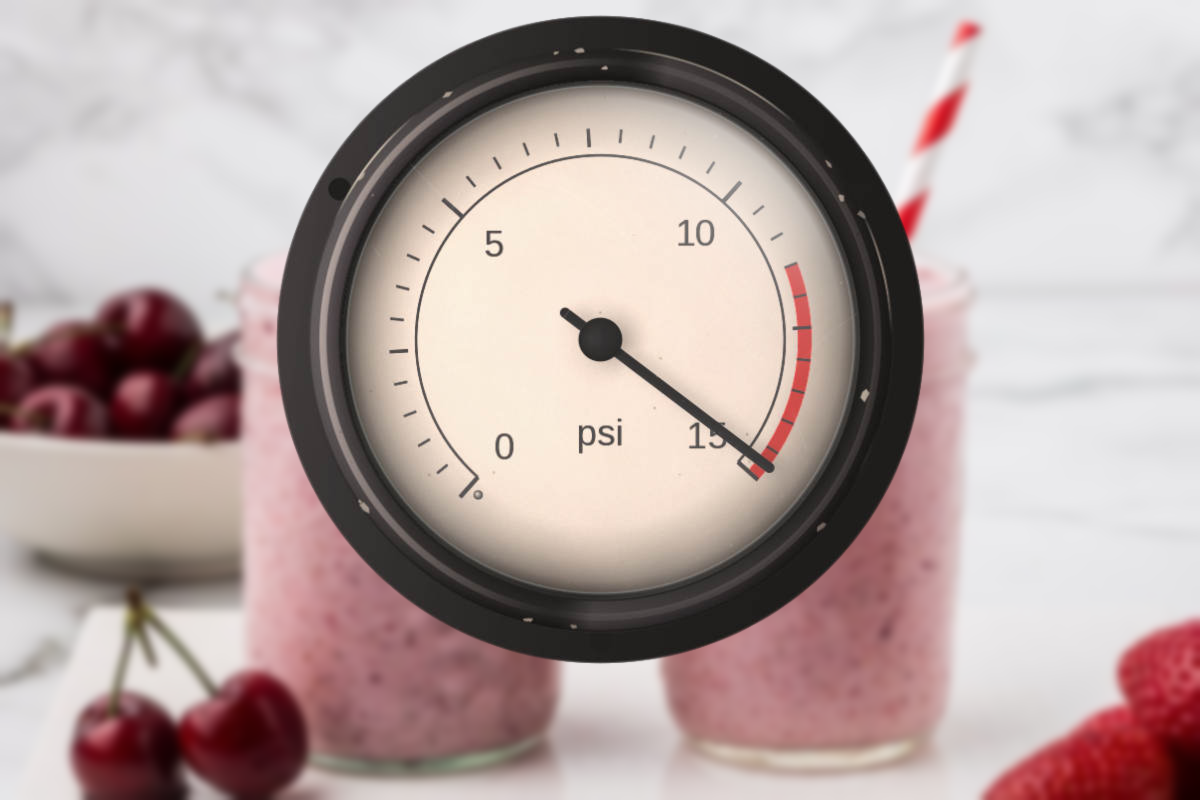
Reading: {"value": 14.75, "unit": "psi"}
